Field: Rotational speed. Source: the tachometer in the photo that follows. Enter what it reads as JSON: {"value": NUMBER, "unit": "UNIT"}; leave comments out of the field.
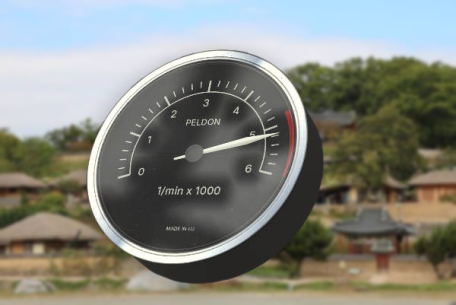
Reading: {"value": 5200, "unit": "rpm"}
